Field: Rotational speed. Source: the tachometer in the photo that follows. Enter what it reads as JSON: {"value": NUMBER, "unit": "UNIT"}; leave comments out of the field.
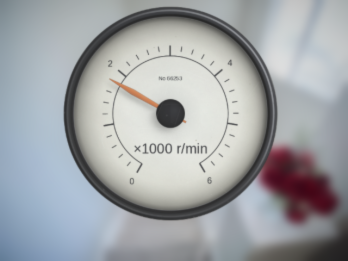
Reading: {"value": 1800, "unit": "rpm"}
